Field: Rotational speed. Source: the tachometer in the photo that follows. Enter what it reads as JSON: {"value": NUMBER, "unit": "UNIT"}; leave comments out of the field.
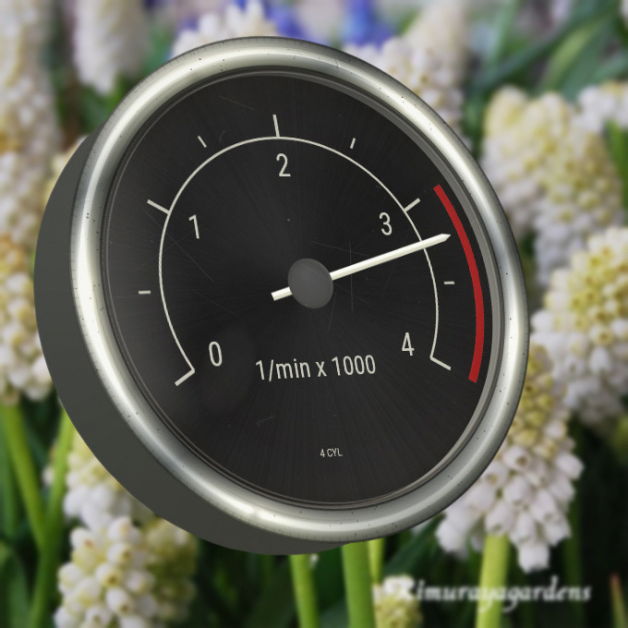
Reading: {"value": 3250, "unit": "rpm"}
